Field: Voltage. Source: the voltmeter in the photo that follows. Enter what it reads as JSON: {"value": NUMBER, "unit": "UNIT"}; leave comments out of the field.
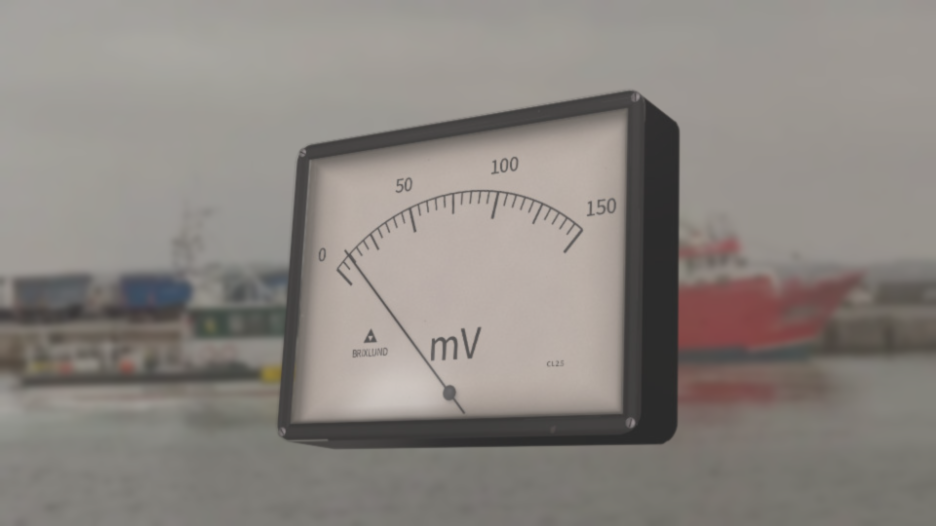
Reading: {"value": 10, "unit": "mV"}
